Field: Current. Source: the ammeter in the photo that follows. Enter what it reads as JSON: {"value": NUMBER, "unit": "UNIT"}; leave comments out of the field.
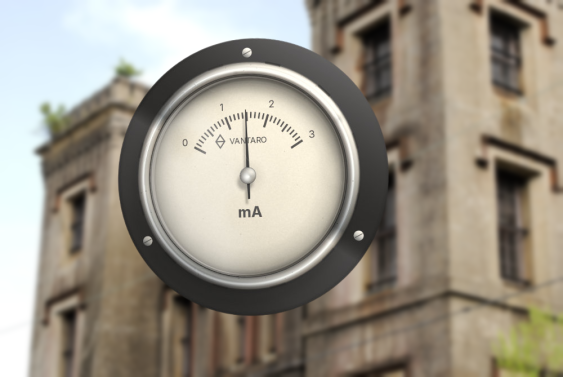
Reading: {"value": 1.5, "unit": "mA"}
